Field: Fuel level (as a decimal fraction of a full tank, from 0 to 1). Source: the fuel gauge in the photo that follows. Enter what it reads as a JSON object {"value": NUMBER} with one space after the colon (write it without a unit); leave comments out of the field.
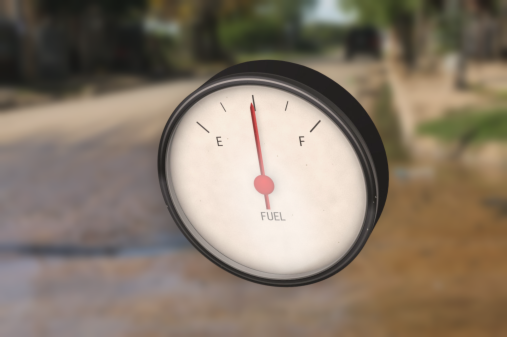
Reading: {"value": 0.5}
